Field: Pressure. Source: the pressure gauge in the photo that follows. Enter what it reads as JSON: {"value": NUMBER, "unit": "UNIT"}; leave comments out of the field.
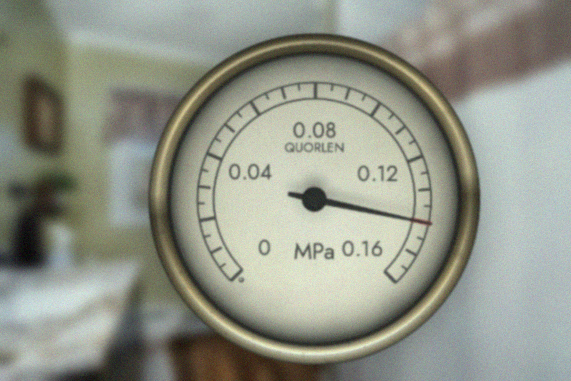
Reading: {"value": 0.14, "unit": "MPa"}
